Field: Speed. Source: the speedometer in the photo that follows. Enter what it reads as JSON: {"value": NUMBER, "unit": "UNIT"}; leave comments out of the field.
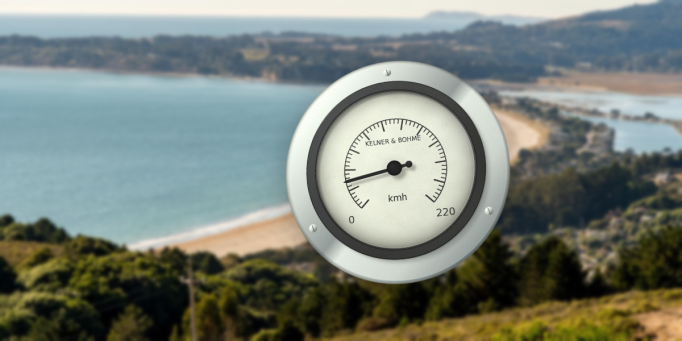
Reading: {"value": 28, "unit": "km/h"}
